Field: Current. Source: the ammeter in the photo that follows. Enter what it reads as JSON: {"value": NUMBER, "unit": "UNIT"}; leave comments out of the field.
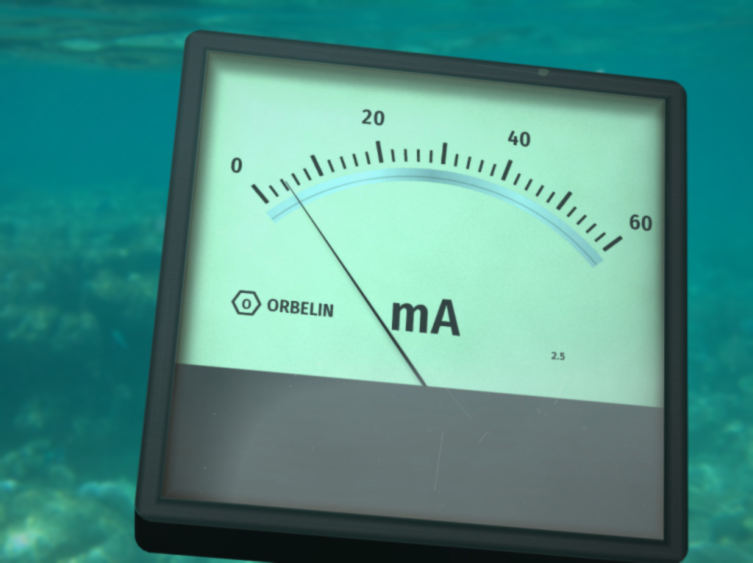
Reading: {"value": 4, "unit": "mA"}
